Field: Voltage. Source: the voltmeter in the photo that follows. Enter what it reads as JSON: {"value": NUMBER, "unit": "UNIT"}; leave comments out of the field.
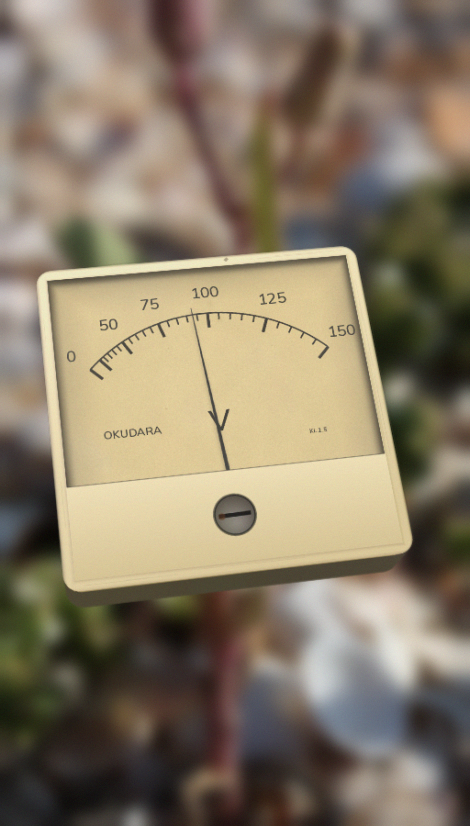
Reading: {"value": 92.5, "unit": "V"}
